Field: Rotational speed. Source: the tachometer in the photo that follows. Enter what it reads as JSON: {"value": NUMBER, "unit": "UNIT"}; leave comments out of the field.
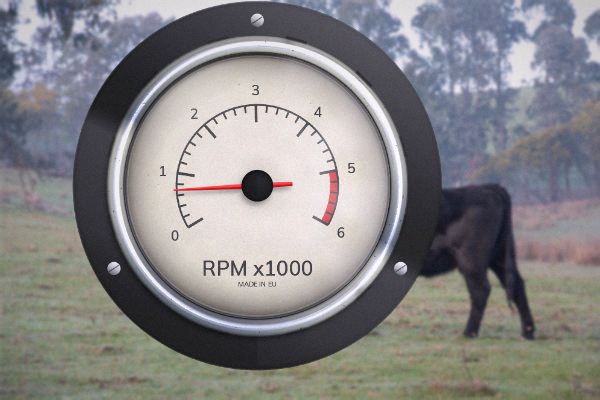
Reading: {"value": 700, "unit": "rpm"}
